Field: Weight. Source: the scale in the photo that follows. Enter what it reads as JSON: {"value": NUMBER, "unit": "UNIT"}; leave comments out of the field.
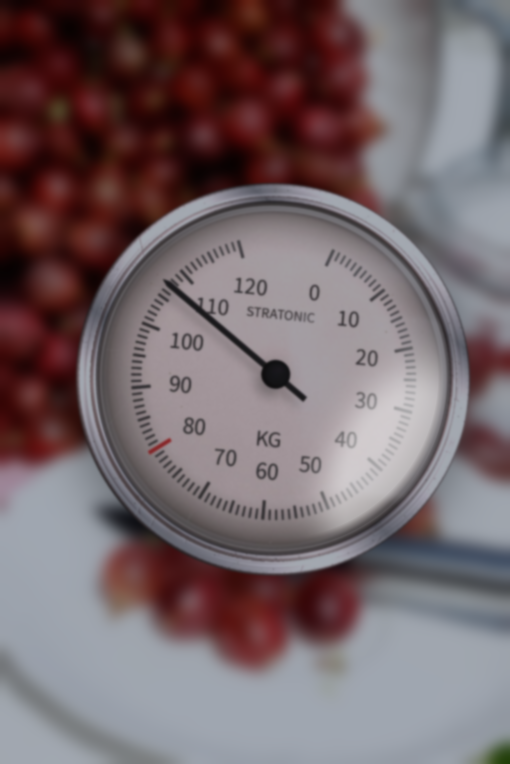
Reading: {"value": 107, "unit": "kg"}
